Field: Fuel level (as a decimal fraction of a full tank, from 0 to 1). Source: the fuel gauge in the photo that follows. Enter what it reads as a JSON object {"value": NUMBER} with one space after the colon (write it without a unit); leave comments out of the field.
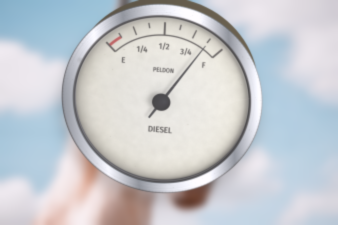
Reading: {"value": 0.875}
